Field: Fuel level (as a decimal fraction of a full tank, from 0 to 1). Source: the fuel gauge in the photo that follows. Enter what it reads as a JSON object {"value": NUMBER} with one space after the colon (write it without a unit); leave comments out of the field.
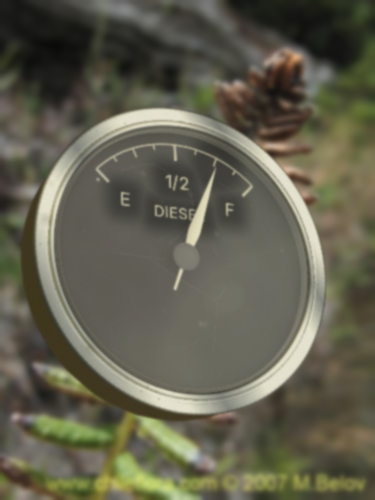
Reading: {"value": 0.75}
